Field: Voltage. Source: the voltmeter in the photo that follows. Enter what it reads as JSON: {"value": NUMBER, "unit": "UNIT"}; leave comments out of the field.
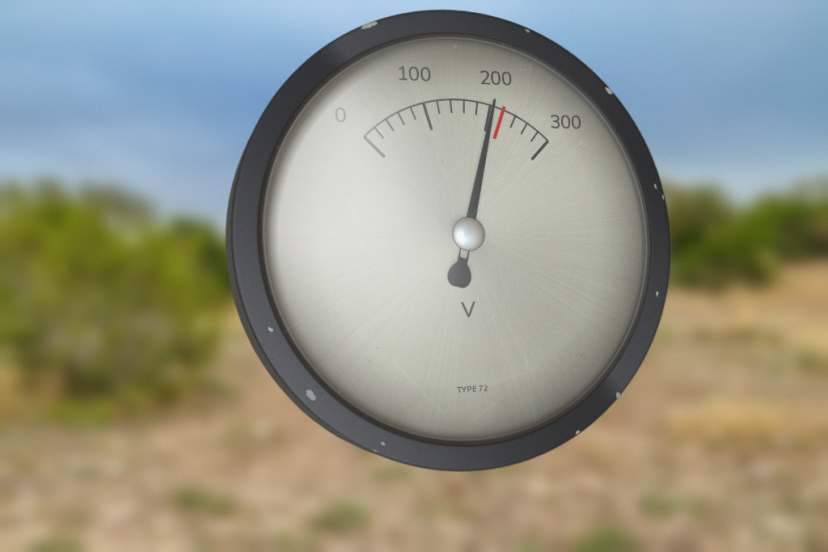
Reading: {"value": 200, "unit": "V"}
